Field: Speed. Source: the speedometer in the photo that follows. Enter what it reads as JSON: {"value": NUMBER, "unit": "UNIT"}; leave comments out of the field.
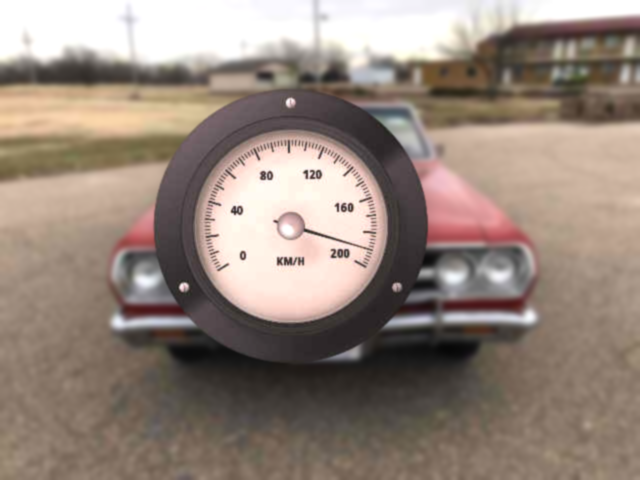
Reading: {"value": 190, "unit": "km/h"}
